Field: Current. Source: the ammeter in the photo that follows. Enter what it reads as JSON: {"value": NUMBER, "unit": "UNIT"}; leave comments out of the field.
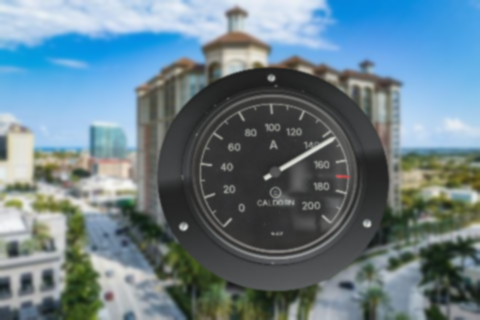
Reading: {"value": 145, "unit": "A"}
